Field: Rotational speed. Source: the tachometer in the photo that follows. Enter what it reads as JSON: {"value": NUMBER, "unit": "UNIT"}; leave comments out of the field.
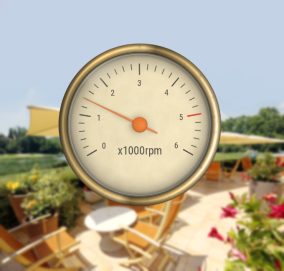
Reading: {"value": 1400, "unit": "rpm"}
